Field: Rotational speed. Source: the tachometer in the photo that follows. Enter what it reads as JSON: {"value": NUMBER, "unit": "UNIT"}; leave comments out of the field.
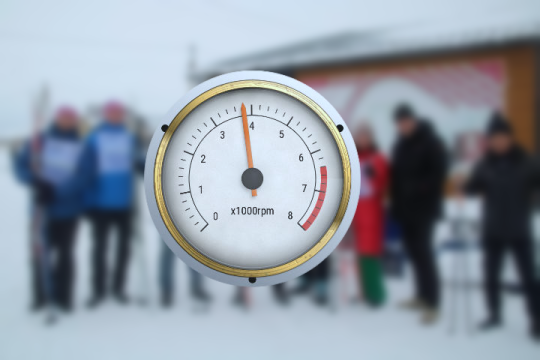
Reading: {"value": 3800, "unit": "rpm"}
